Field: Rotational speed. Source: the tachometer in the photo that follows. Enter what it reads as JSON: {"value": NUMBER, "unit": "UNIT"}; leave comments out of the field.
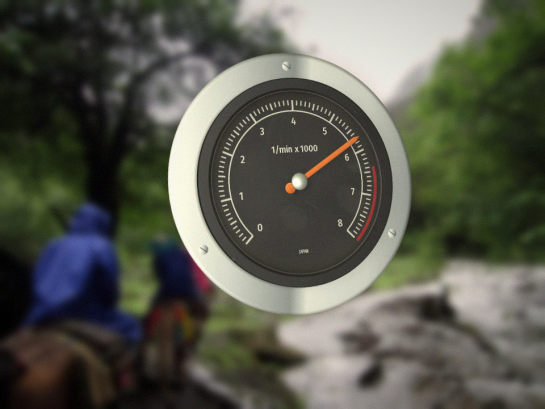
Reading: {"value": 5700, "unit": "rpm"}
